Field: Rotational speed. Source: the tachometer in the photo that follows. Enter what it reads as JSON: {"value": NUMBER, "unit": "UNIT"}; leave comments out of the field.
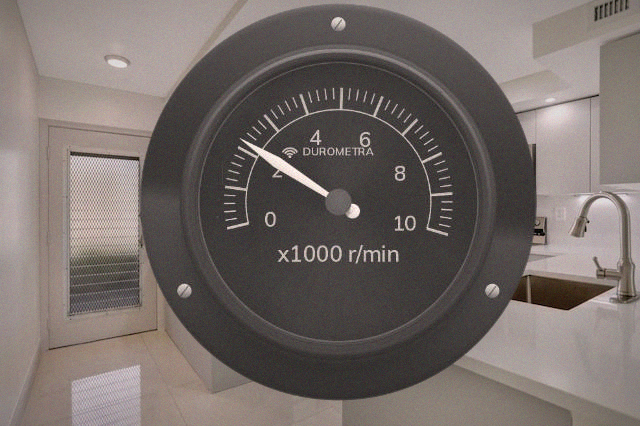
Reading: {"value": 2200, "unit": "rpm"}
